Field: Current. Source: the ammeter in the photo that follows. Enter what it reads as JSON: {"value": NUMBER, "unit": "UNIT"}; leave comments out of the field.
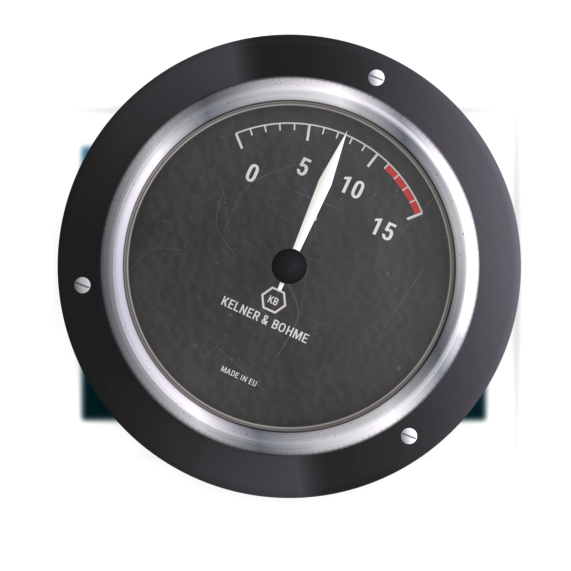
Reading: {"value": 7.5, "unit": "A"}
